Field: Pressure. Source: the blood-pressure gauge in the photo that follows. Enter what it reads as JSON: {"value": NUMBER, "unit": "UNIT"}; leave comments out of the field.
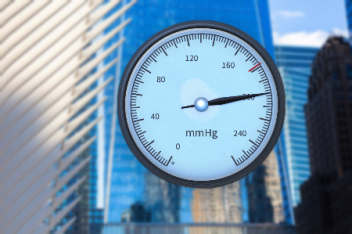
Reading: {"value": 200, "unit": "mmHg"}
